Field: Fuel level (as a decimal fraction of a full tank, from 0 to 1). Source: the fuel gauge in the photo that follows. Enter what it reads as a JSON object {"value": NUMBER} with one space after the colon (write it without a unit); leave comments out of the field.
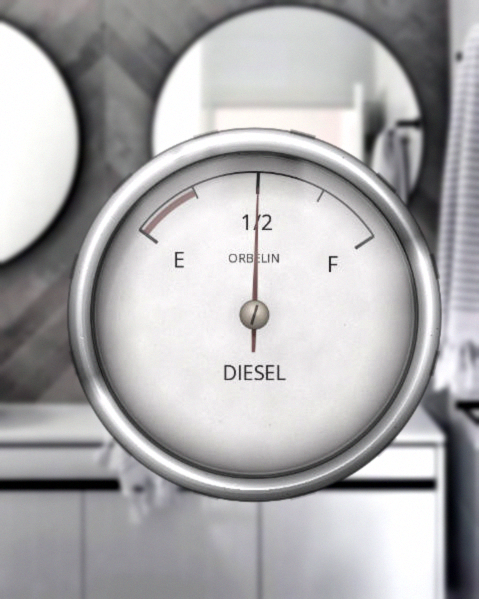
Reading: {"value": 0.5}
